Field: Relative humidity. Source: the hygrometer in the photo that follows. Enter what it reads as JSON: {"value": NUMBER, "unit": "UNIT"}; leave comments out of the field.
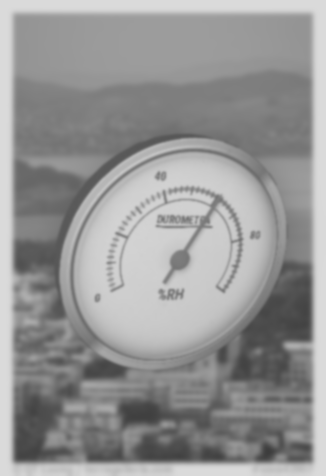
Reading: {"value": 60, "unit": "%"}
